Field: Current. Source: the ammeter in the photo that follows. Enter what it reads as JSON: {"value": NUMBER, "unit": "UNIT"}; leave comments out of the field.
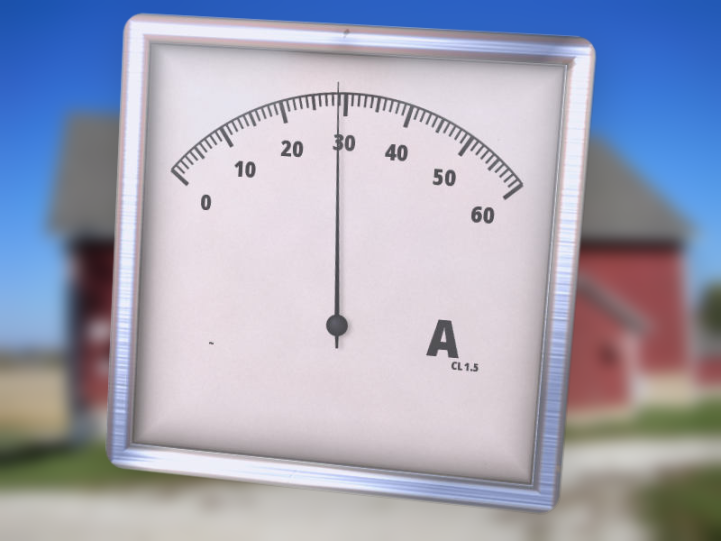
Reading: {"value": 29, "unit": "A"}
